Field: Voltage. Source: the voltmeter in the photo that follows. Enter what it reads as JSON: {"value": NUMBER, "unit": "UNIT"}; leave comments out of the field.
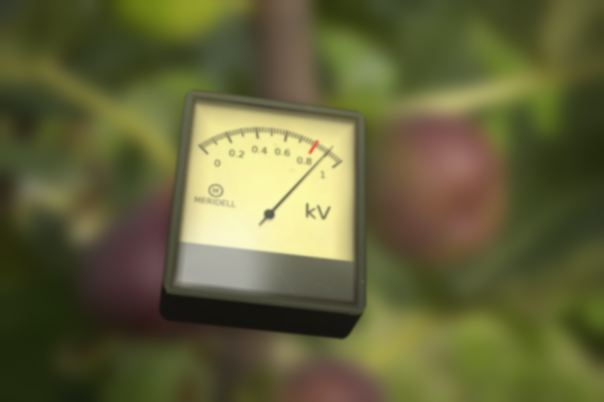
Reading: {"value": 0.9, "unit": "kV"}
